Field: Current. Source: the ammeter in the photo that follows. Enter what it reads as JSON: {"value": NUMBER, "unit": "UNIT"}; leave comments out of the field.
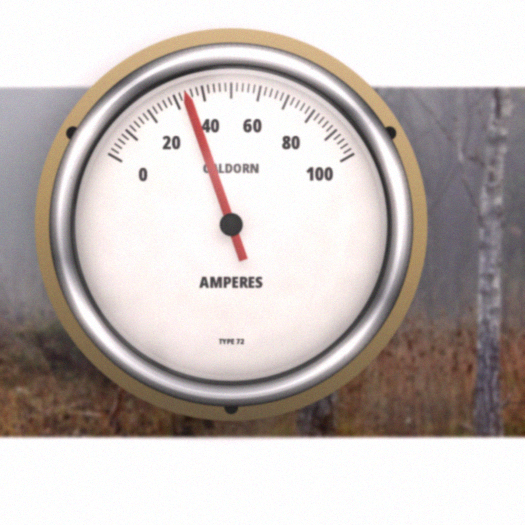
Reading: {"value": 34, "unit": "A"}
